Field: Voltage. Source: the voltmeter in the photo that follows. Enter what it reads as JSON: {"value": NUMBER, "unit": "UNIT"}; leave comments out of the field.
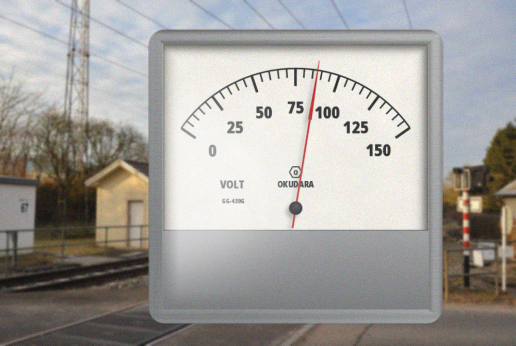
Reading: {"value": 87.5, "unit": "V"}
